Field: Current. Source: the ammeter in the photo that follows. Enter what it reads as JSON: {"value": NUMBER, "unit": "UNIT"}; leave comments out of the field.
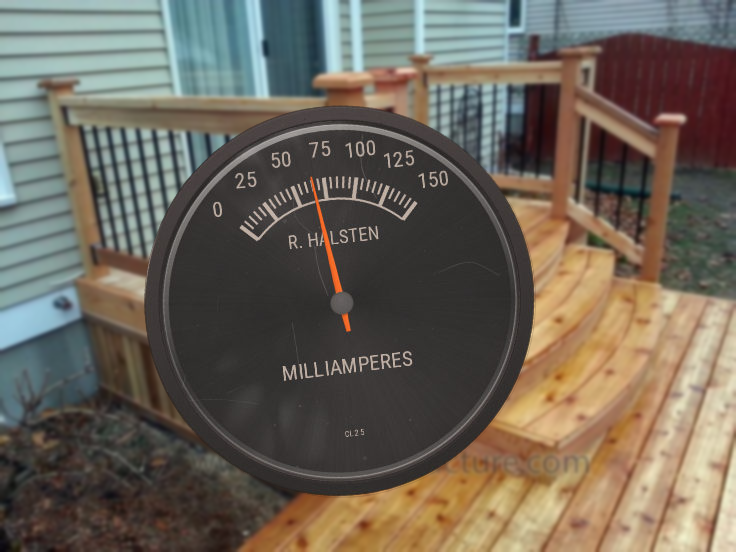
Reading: {"value": 65, "unit": "mA"}
